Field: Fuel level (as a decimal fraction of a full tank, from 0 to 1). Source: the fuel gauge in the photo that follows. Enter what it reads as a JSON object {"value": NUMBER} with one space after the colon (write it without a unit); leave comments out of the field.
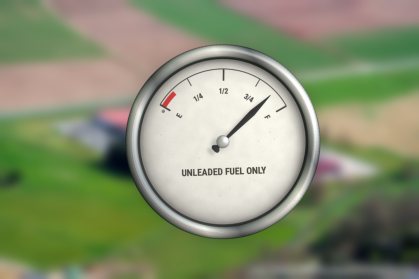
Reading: {"value": 0.875}
